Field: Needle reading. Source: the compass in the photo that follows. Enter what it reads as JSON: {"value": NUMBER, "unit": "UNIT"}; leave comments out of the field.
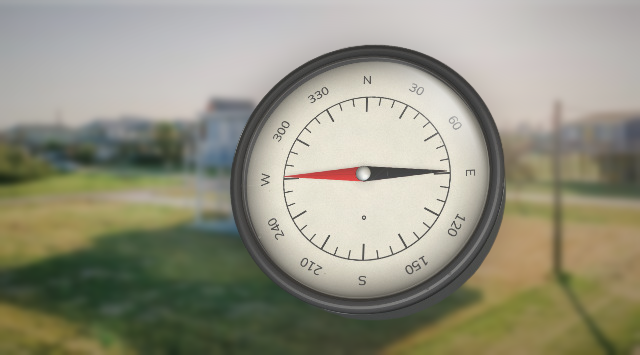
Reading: {"value": 270, "unit": "°"}
